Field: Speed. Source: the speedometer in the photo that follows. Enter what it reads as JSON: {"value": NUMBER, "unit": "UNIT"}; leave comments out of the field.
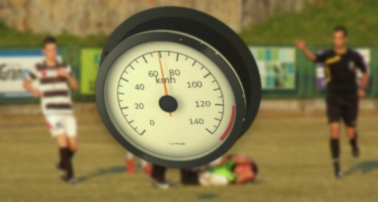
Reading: {"value": 70, "unit": "km/h"}
